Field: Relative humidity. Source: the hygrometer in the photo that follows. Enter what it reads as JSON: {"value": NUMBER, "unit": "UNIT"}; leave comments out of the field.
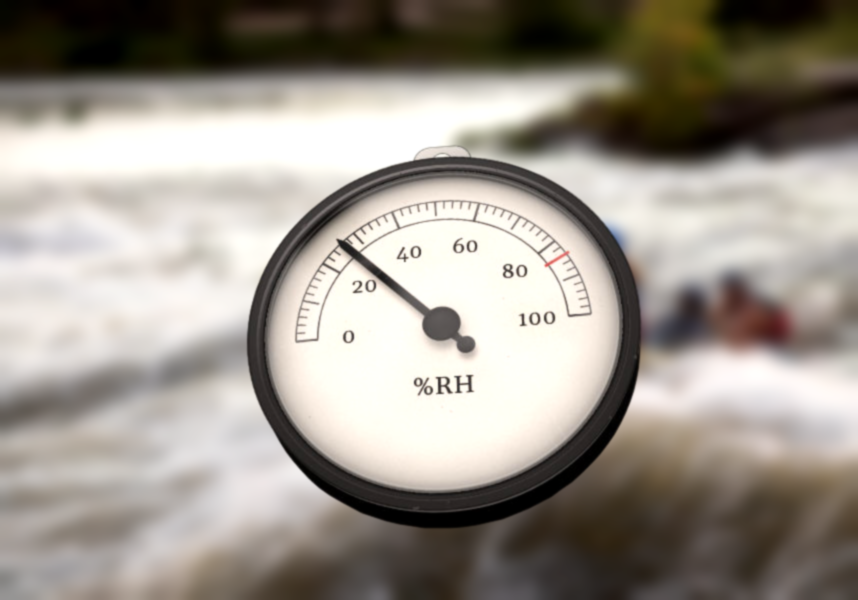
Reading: {"value": 26, "unit": "%"}
